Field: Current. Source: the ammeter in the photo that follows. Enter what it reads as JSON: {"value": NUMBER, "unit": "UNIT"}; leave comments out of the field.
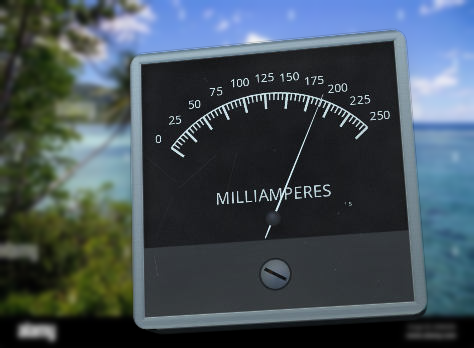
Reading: {"value": 190, "unit": "mA"}
